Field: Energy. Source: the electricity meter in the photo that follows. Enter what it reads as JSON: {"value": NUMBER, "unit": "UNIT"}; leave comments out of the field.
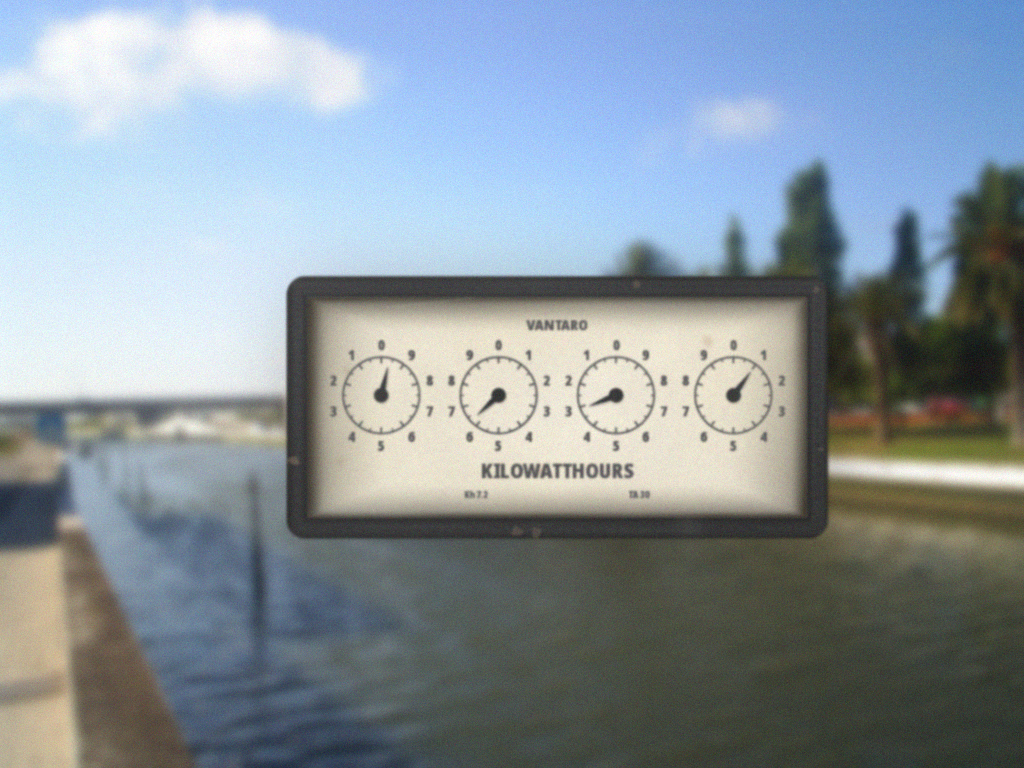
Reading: {"value": 9631, "unit": "kWh"}
